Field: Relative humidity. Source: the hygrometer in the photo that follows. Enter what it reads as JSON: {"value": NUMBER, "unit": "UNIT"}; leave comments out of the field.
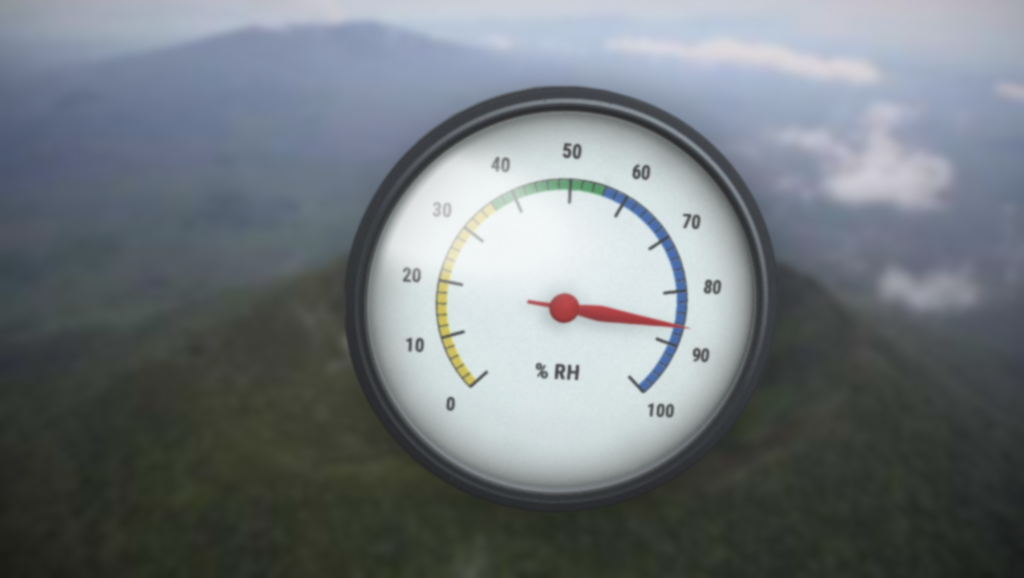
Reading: {"value": 86, "unit": "%"}
